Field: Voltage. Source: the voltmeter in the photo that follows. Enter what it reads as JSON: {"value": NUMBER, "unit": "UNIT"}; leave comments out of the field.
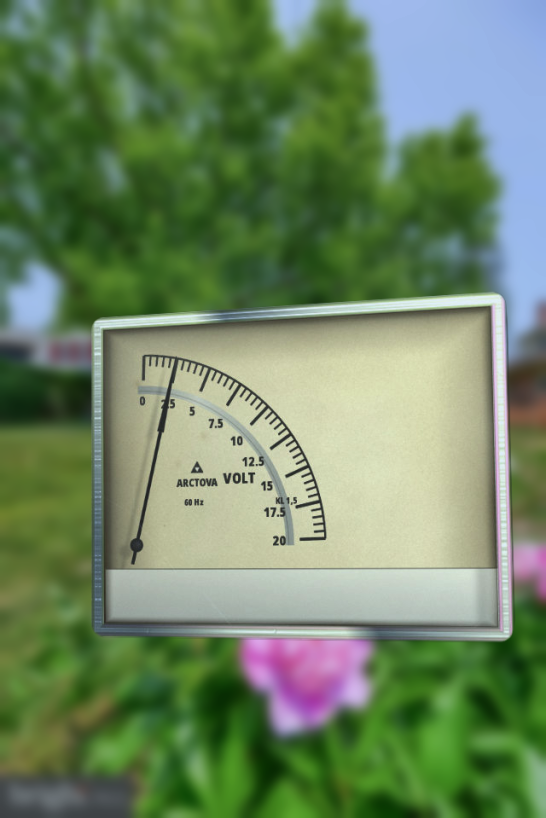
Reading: {"value": 2.5, "unit": "V"}
